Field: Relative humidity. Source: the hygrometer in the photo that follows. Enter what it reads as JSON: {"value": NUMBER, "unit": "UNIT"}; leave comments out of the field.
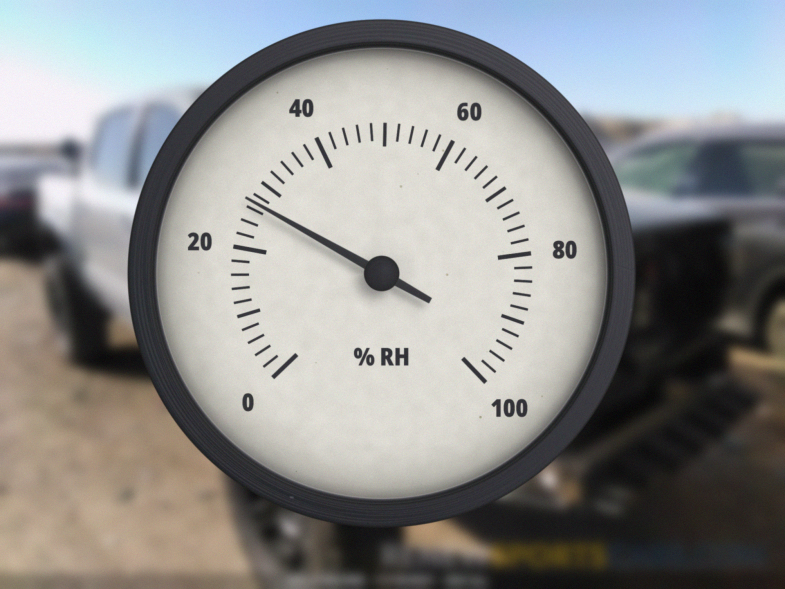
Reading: {"value": 27, "unit": "%"}
